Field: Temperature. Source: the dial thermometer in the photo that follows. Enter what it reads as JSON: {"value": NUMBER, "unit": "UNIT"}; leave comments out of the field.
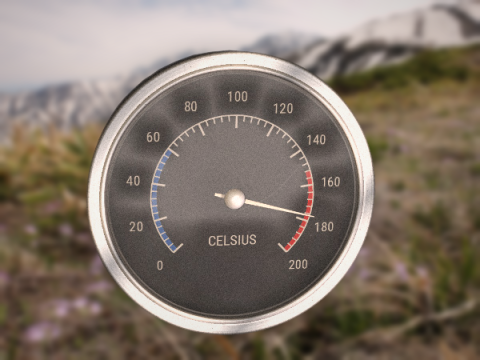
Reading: {"value": 176, "unit": "°C"}
